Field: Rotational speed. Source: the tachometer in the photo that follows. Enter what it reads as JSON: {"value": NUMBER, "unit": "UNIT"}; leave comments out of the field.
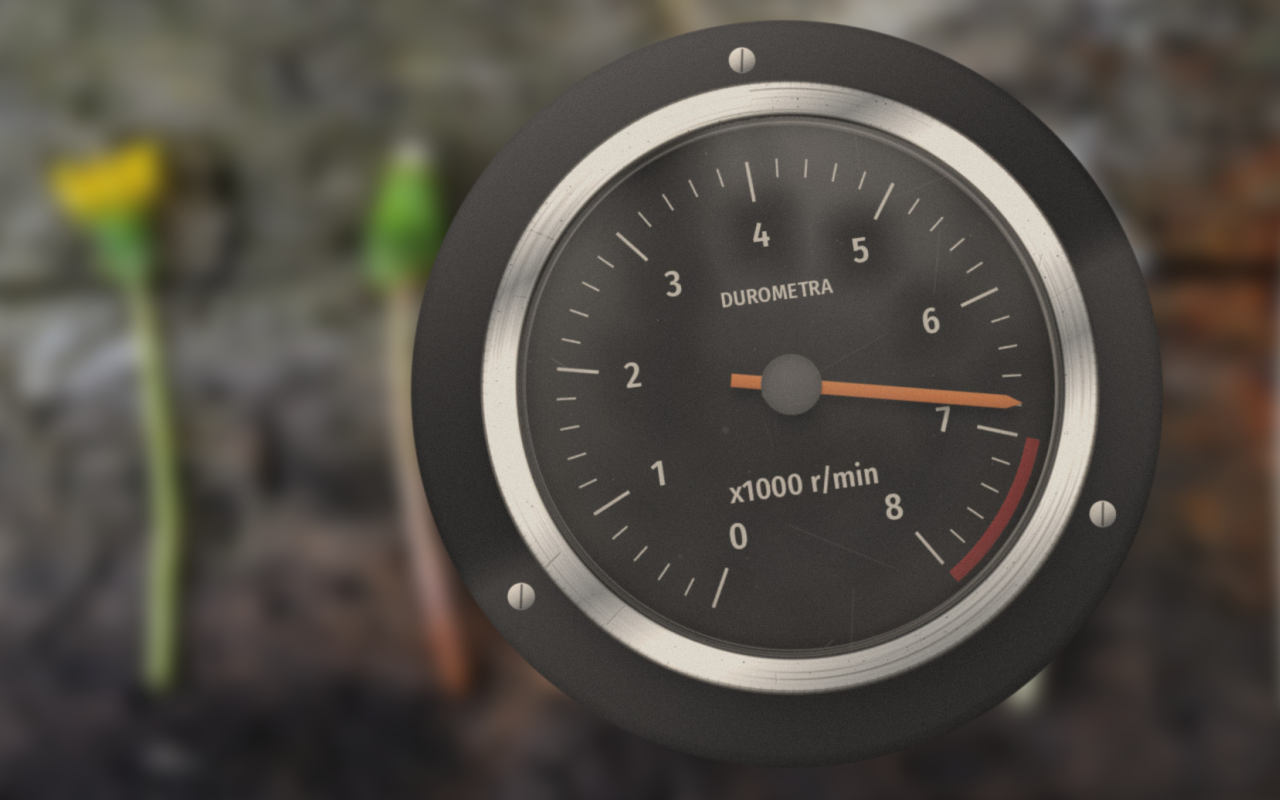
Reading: {"value": 6800, "unit": "rpm"}
